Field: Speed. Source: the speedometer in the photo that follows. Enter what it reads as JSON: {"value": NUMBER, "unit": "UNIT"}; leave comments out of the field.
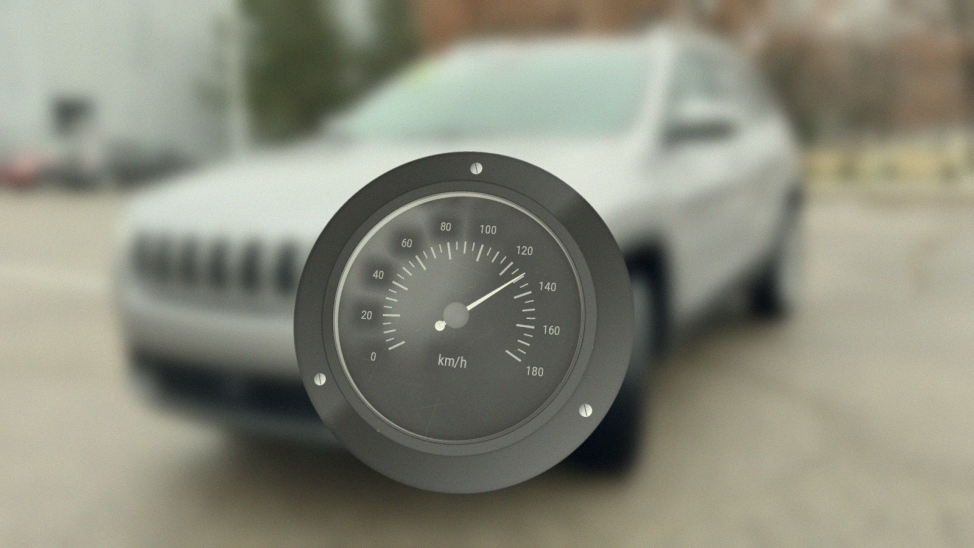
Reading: {"value": 130, "unit": "km/h"}
